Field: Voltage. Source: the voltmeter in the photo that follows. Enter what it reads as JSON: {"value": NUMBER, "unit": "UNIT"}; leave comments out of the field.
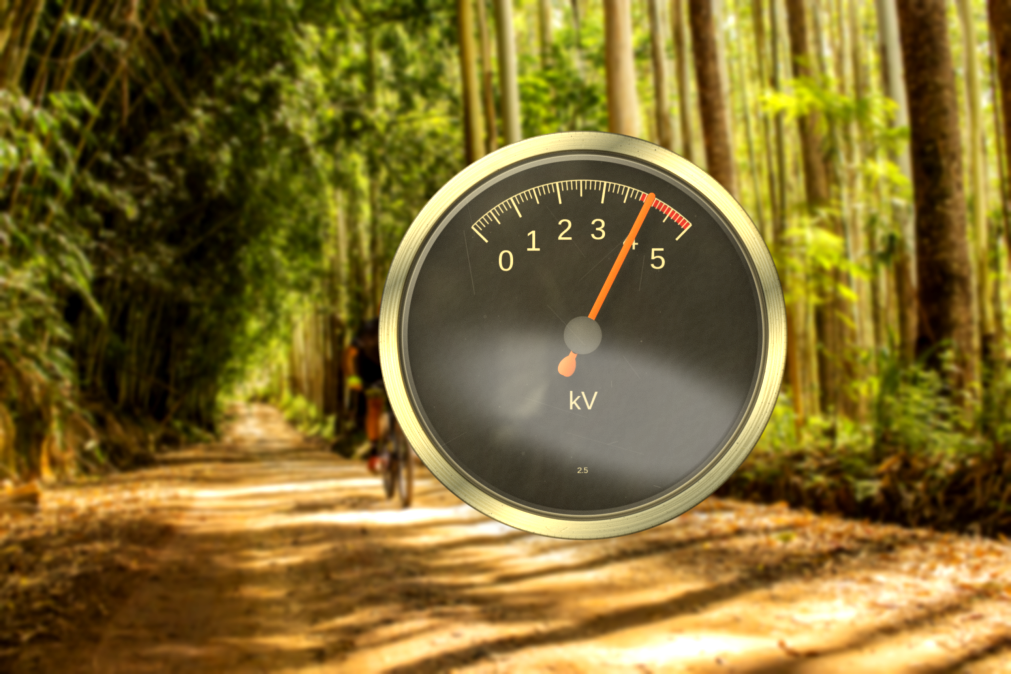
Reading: {"value": 4, "unit": "kV"}
